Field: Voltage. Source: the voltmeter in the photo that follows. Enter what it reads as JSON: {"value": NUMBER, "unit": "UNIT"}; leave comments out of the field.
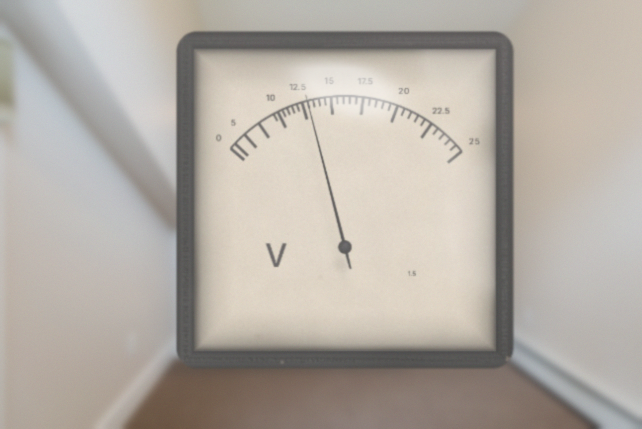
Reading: {"value": 13, "unit": "V"}
